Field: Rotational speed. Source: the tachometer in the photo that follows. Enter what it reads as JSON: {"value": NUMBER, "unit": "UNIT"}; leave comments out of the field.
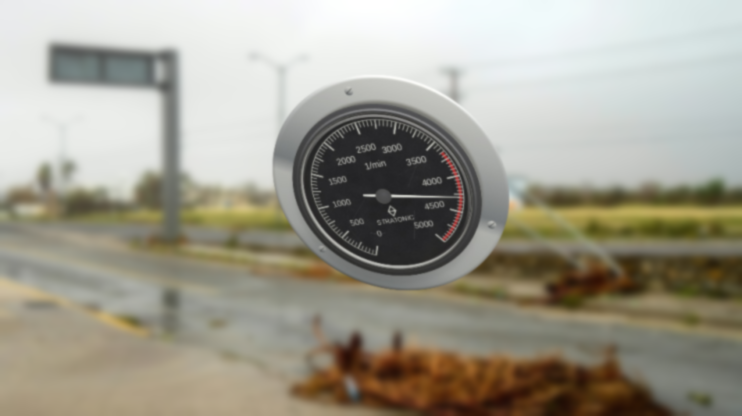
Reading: {"value": 4250, "unit": "rpm"}
